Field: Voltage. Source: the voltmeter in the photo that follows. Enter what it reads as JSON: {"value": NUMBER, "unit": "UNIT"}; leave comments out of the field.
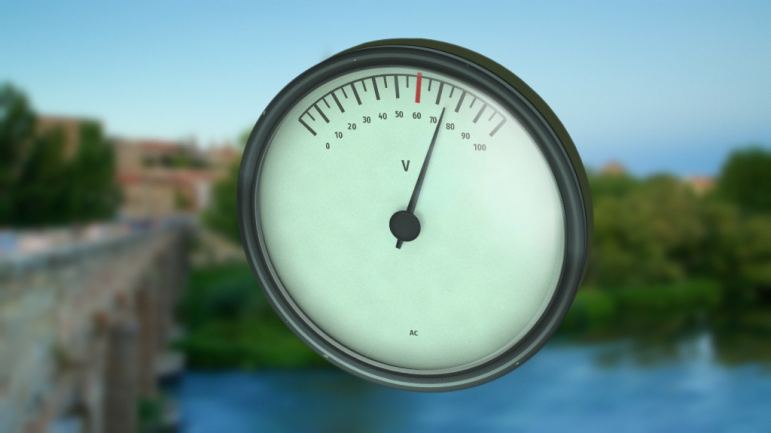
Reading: {"value": 75, "unit": "V"}
